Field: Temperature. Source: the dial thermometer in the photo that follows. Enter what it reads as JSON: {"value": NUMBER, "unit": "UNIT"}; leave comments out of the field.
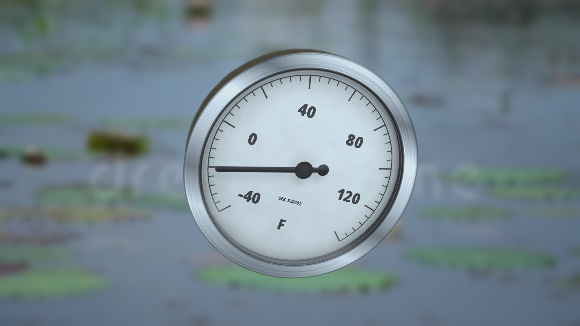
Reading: {"value": -20, "unit": "°F"}
